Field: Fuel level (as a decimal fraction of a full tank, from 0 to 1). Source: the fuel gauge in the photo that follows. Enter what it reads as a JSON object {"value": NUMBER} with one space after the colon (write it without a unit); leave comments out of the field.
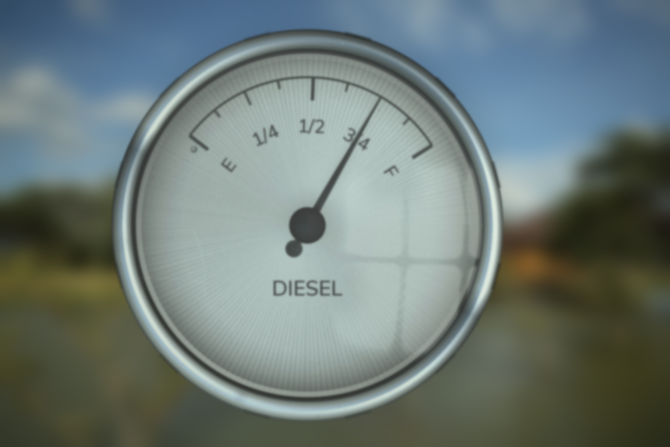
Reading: {"value": 0.75}
